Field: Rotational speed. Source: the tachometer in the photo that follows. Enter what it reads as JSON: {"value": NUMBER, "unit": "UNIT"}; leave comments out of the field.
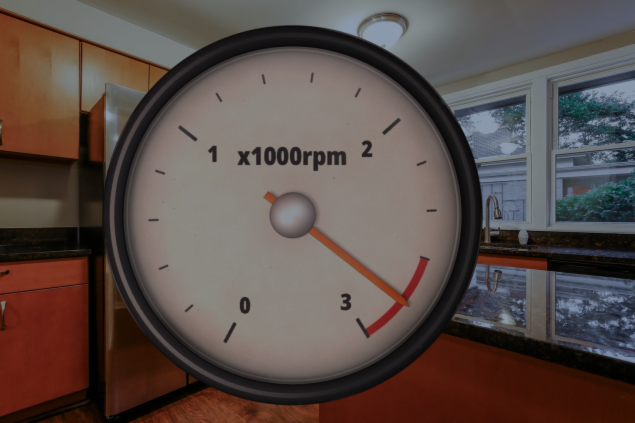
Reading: {"value": 2800, "unit": "rpm"}
